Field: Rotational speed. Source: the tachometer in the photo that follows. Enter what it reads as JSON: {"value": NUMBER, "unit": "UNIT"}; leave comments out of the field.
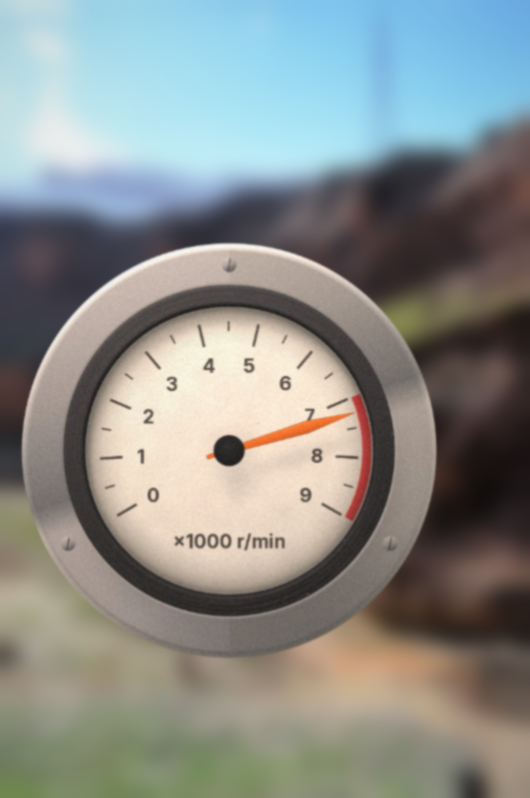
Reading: {"value": 7250, "unit": "rpm"}
